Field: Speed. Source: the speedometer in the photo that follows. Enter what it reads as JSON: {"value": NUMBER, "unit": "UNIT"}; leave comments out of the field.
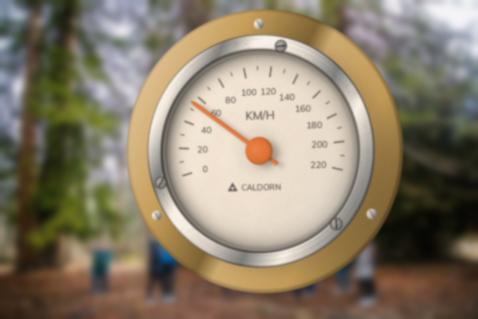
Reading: {"value": 55, "unit": "km/h"}
